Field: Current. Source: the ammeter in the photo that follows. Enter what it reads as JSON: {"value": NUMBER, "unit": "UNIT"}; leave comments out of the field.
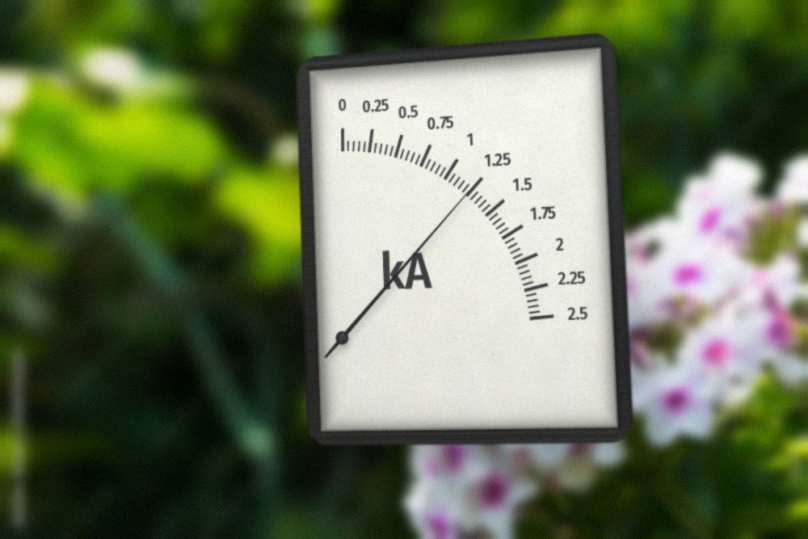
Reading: {"value": 1.25, "unit": "kA"}
